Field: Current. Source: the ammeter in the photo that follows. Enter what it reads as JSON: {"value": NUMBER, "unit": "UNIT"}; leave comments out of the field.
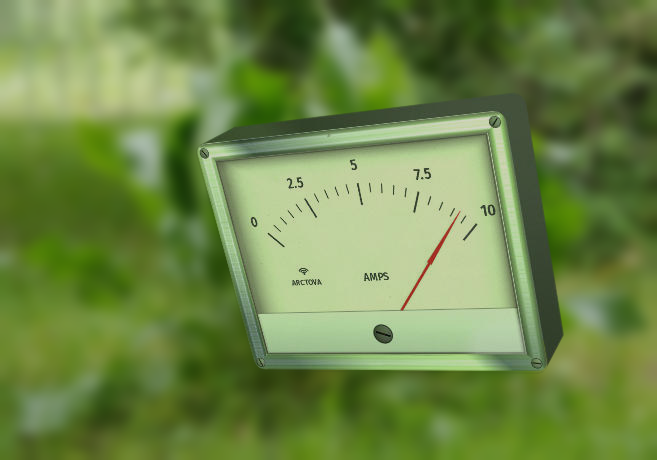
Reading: {"value": 9.25, "unit": "A"}
